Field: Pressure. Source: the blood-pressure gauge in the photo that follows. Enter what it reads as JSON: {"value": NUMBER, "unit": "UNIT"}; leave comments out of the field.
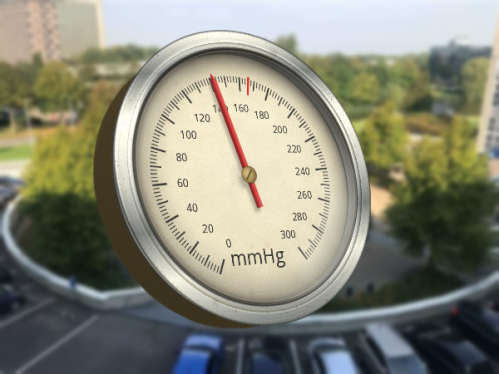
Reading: {"value": 140, "unit": "mmHg"}
